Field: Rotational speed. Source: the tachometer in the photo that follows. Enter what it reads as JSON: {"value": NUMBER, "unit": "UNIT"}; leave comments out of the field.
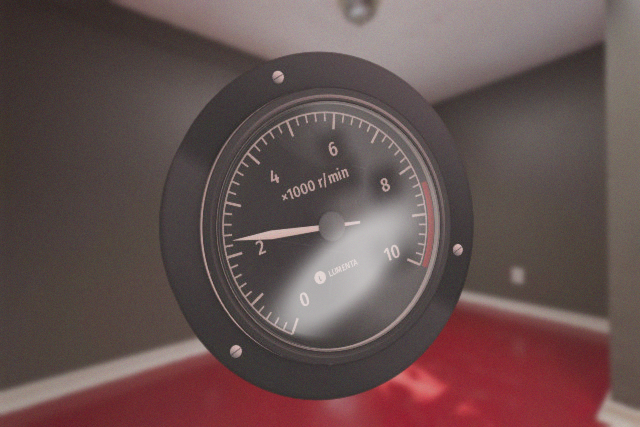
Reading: {"value": 2300, "unit": "rpm"}
